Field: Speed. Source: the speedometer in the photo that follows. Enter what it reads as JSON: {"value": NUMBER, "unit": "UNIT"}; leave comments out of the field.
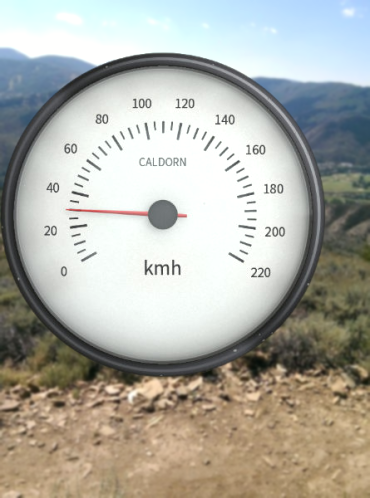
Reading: {"value": 30, "unit": "km/h"}
